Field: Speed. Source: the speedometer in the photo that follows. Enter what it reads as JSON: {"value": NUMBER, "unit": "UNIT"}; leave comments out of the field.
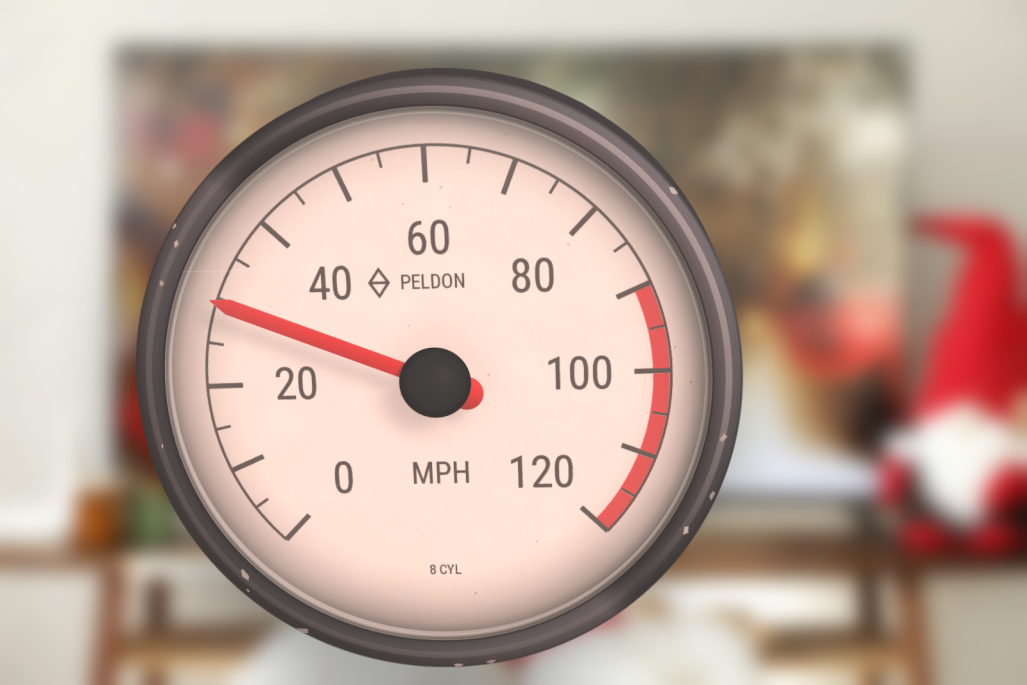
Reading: {"value": 30, "unit": "mph"}
